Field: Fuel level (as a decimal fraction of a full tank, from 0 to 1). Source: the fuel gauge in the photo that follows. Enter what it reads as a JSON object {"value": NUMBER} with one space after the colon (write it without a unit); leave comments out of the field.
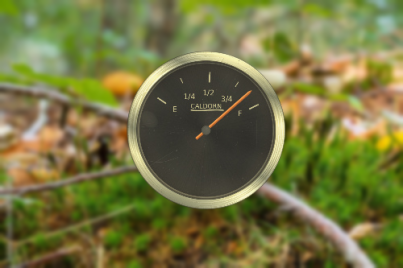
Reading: {"value": 0.875}
